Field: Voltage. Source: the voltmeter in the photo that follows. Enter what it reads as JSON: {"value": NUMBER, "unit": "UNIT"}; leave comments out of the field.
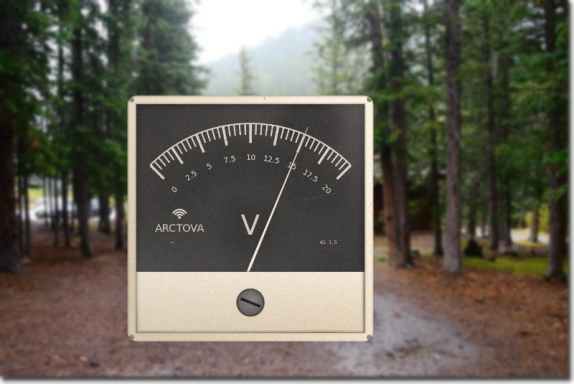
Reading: {"value": 15, "unit": "V"}
